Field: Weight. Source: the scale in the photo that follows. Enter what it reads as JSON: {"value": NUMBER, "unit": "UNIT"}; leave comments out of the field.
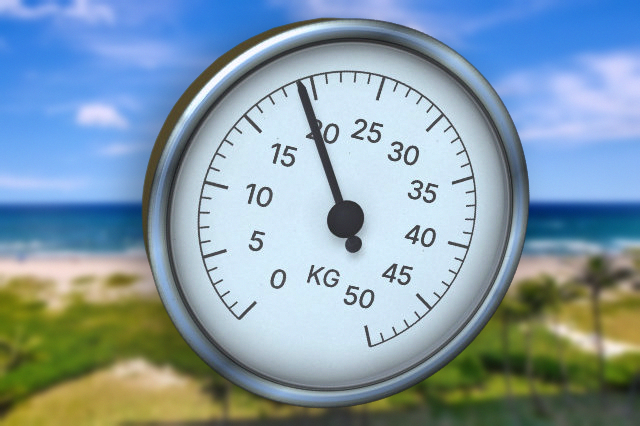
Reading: {"value": 19, "unit": "kg"}
